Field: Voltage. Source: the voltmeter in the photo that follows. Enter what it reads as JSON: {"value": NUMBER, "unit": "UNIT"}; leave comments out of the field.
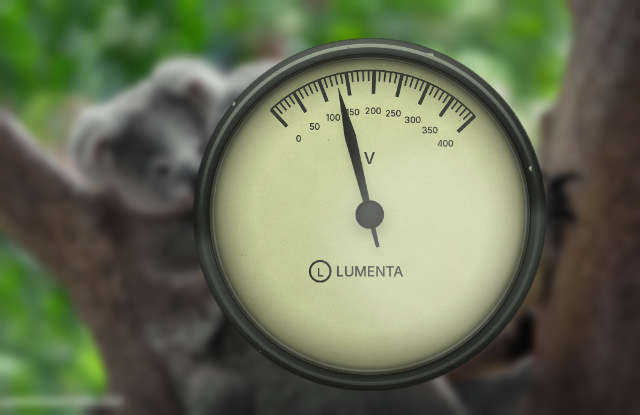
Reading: {"value": 130, "unit": "V"}
